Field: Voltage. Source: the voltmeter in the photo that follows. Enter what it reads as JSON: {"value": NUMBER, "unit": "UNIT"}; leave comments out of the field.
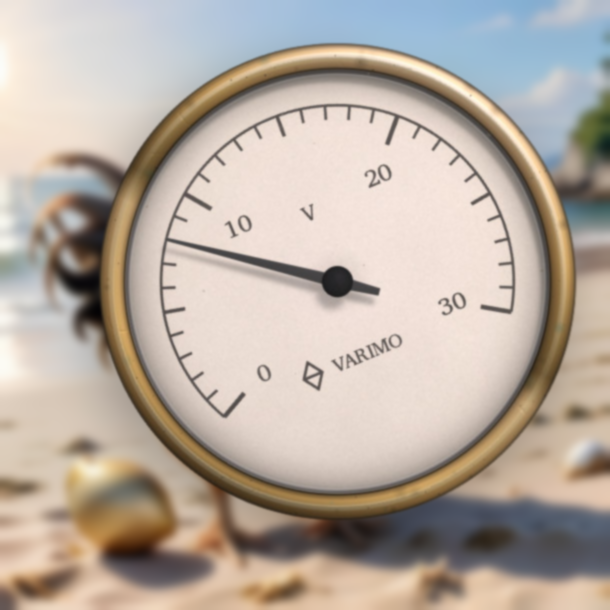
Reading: {"value": 8, "unit": "V"}
